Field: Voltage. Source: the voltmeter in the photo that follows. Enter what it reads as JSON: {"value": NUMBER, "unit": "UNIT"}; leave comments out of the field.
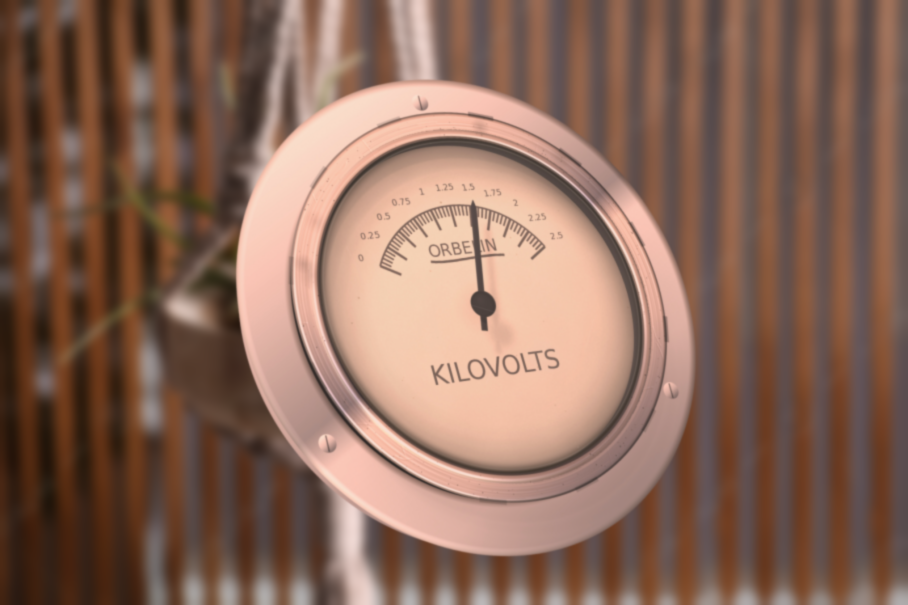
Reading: {"value": 1.5, "unit": "kV"}
